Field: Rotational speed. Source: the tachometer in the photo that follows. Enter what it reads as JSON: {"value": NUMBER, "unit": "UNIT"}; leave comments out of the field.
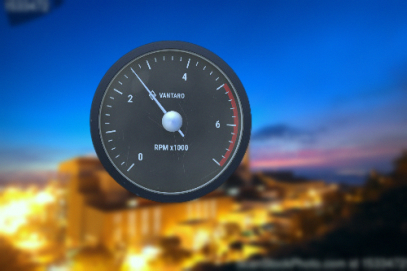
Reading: {"value": 2600, "unit": "rpm"}
